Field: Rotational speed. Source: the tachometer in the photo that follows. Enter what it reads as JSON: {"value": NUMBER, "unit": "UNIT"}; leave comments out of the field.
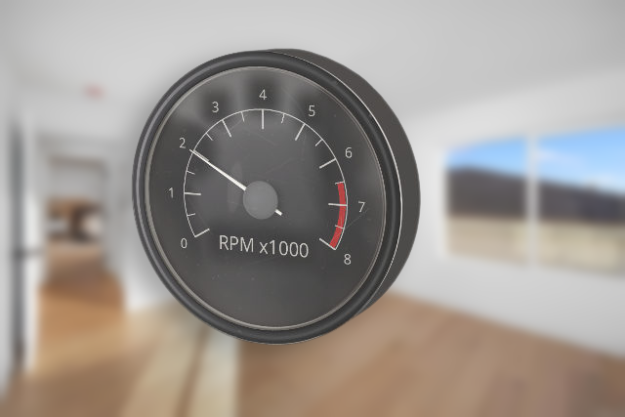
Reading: {"value": 2000, "unit": "rpm"}
